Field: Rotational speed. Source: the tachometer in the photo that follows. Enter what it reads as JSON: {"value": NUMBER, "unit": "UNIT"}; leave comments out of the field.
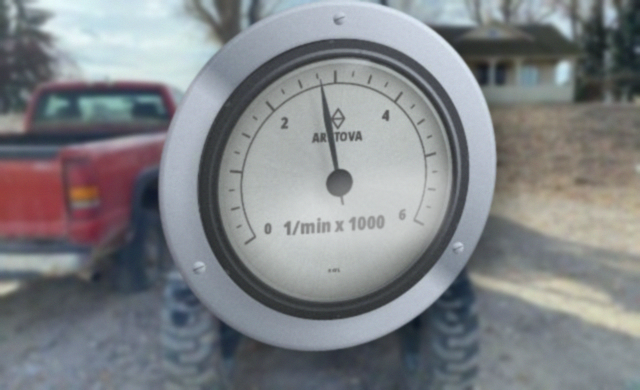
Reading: {"value": 2750, "unit": "rpm"}
